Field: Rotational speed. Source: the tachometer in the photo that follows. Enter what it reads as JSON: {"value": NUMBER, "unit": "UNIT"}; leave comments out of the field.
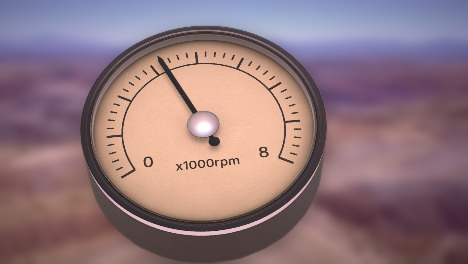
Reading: {"value": 3200, "unit": "rpm"}
